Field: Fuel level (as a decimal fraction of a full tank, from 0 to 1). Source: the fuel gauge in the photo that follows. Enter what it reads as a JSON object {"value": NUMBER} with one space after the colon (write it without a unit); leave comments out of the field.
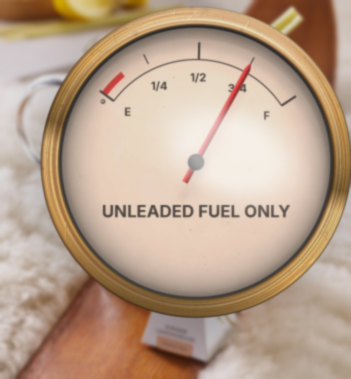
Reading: {"value": 0.75}
